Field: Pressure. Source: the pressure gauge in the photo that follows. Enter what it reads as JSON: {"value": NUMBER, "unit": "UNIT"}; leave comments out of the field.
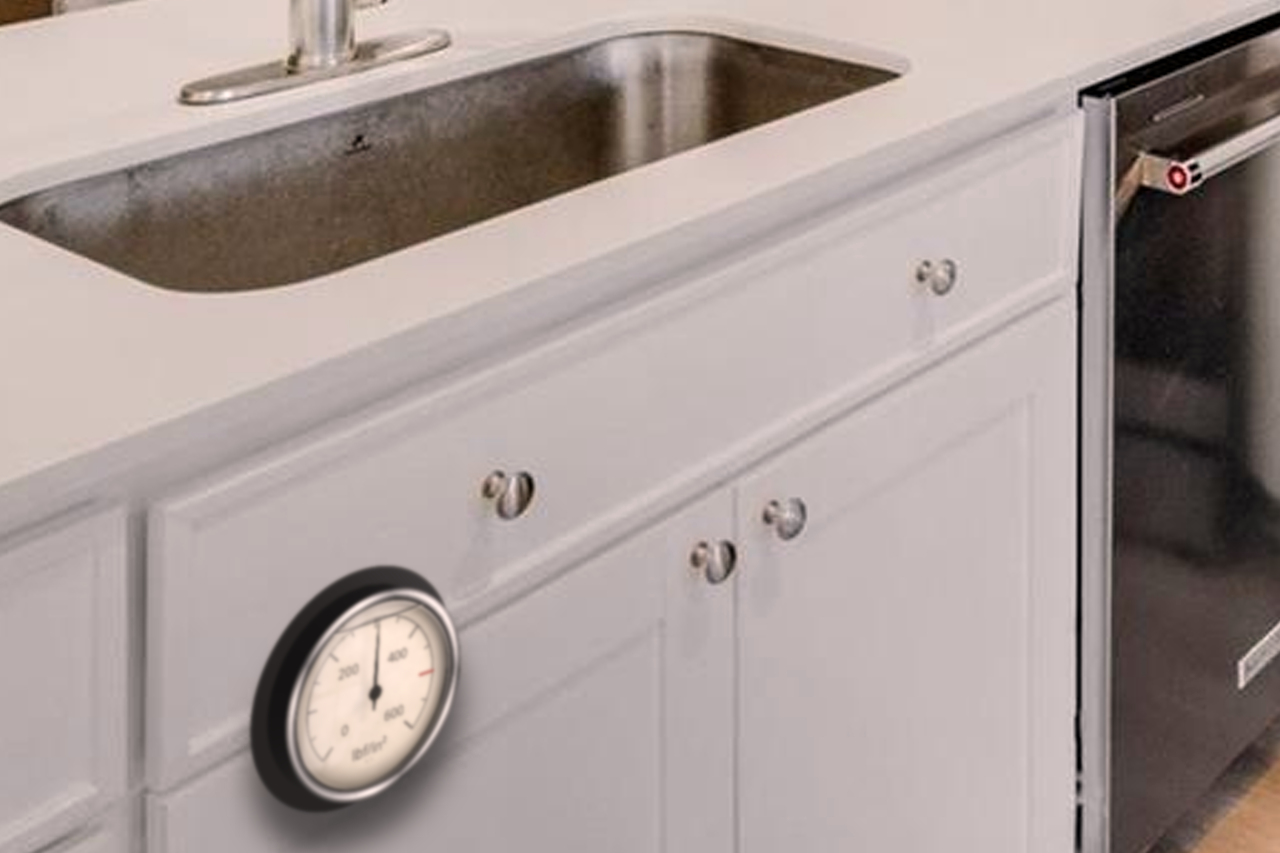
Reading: {"value": 300, "unit": "psi"}
